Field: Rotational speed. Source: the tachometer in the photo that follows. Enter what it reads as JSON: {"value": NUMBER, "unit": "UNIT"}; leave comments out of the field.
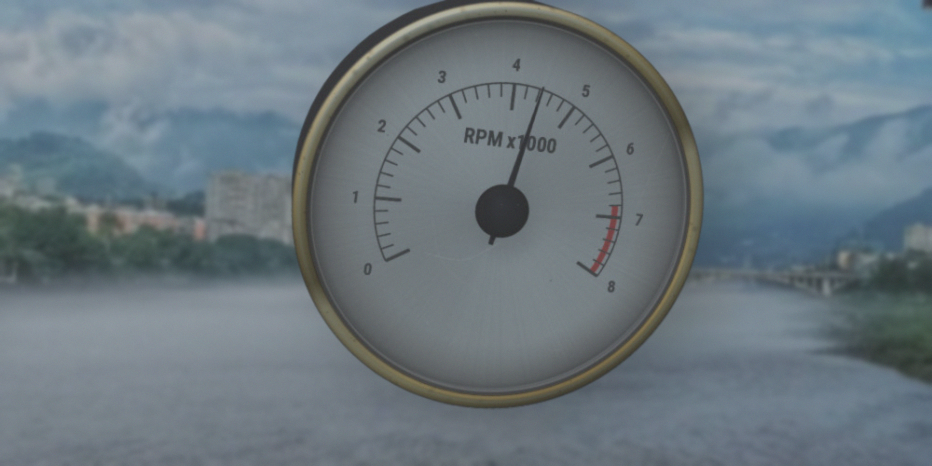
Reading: {"value": 4400, "unit": "rpm"}
